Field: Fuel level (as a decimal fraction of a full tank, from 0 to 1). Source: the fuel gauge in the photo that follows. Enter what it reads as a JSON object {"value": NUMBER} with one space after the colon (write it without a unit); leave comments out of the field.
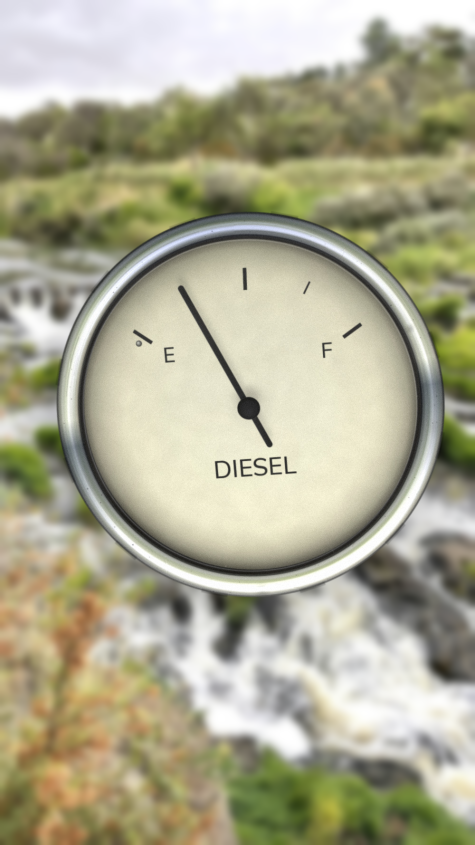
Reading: {"value": 0.25}
